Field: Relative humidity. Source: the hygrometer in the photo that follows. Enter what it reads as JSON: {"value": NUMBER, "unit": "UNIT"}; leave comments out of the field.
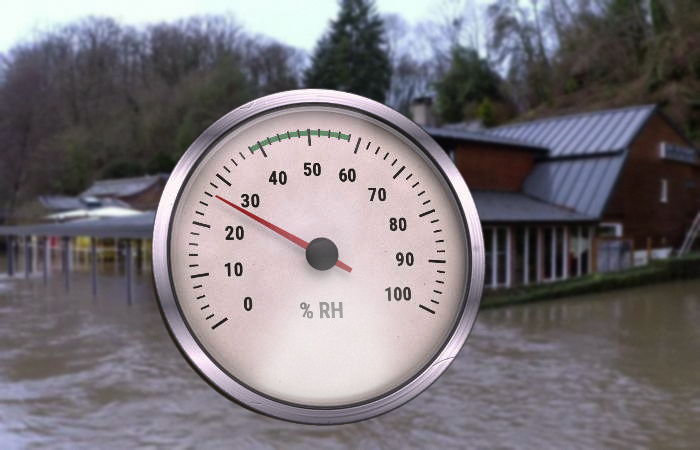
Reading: {"value": 26, "unit": "%"}
